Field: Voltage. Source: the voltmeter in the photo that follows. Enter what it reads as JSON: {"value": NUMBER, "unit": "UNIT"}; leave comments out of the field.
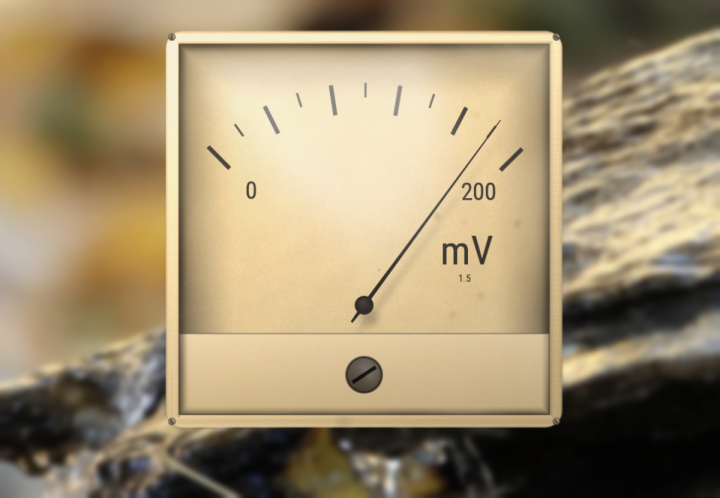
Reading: {"value": 180, "unit": "mV"}
